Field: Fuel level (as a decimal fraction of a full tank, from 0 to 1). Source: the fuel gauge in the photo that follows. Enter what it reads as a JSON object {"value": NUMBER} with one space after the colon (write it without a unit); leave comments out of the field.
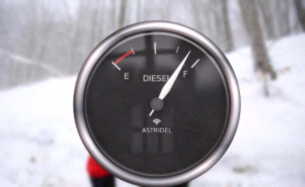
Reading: {"value": 0.875}
